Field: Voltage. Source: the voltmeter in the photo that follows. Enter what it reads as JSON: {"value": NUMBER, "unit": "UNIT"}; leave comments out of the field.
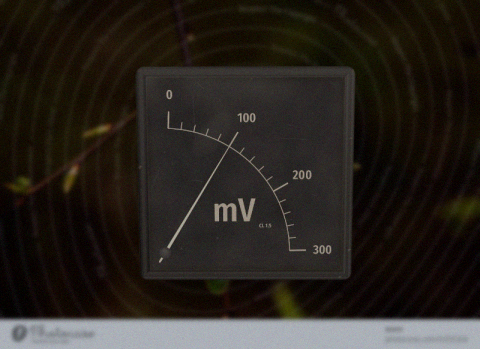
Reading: {"value": 100, "unit": "mV"}
